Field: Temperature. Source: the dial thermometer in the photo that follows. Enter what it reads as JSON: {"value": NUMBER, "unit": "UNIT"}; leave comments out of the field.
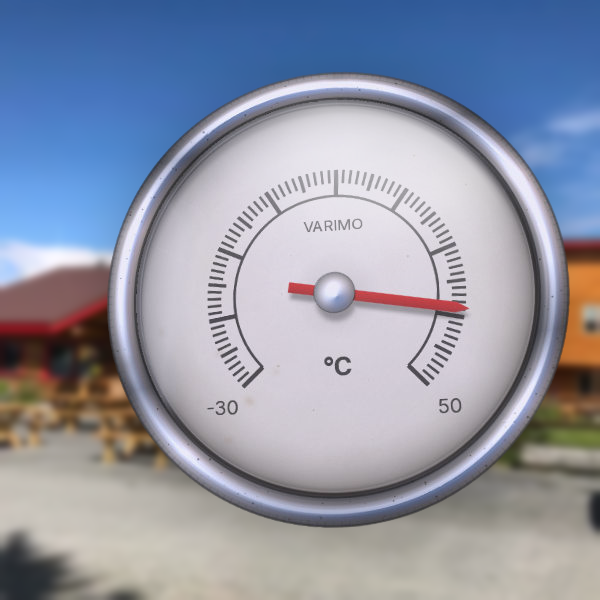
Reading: {"value": 39, "unit": "°C"}
